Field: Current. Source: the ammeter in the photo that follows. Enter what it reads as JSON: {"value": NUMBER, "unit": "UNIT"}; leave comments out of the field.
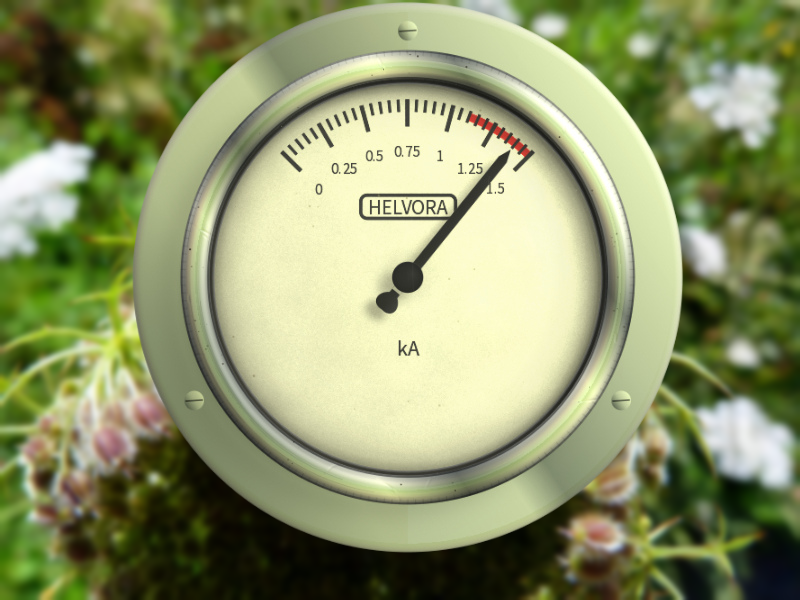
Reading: {"value": 1.4, "unit": "kA"}
